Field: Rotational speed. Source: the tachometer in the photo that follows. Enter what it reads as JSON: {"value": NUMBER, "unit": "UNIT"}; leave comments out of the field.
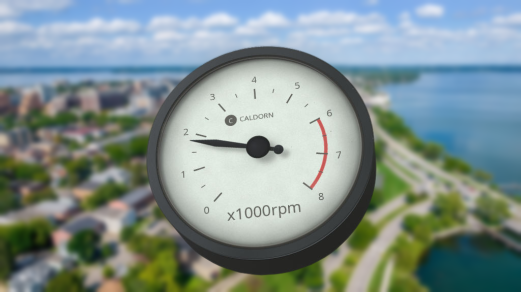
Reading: {"value": 1750, "unit": "rpm"}
